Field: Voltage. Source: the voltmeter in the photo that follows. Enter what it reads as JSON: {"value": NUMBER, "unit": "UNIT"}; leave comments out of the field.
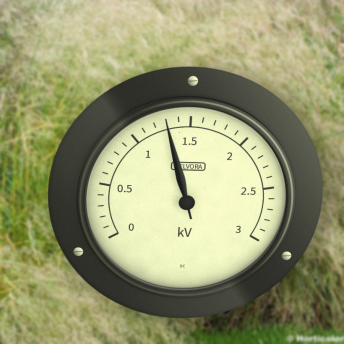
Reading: {"value": 1.3, "unit": "kV"}
